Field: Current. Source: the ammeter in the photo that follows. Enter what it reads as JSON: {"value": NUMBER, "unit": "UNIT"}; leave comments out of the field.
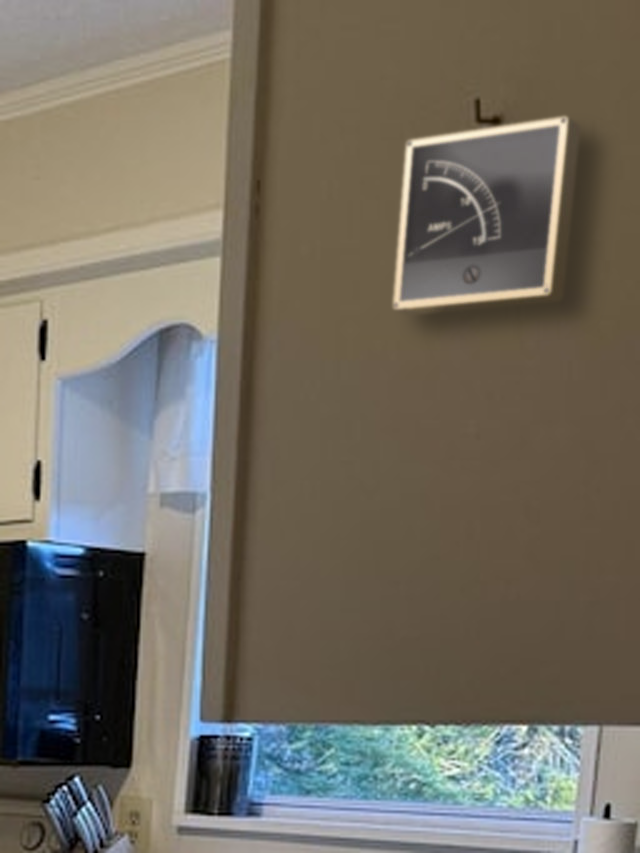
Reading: {"value": 12.5, "unit": "A"}
